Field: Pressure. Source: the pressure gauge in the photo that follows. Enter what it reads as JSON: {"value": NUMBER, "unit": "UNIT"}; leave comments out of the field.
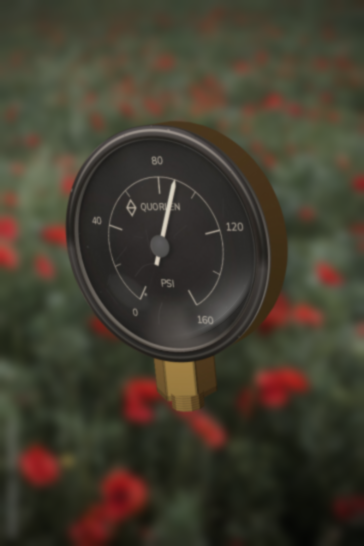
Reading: {"value": 90, "unit": "psi"}
